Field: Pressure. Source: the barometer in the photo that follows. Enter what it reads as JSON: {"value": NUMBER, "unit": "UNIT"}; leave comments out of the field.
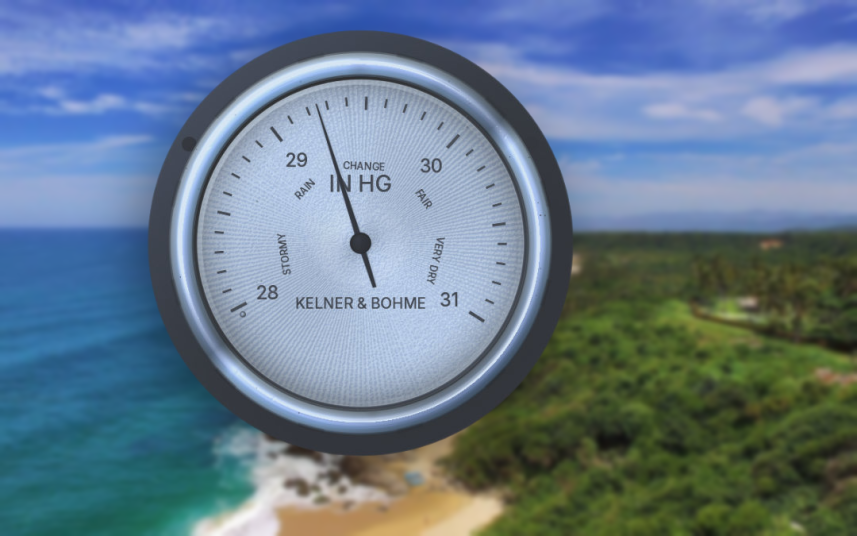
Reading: {"value": 29.25, "unit": "inHg"}
